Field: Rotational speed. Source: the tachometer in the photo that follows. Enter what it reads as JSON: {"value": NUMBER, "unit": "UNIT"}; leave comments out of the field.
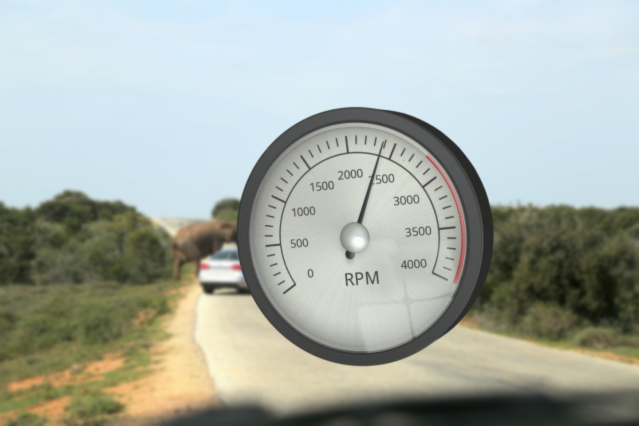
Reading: {"value": 2400, "unit": "rpm"}
